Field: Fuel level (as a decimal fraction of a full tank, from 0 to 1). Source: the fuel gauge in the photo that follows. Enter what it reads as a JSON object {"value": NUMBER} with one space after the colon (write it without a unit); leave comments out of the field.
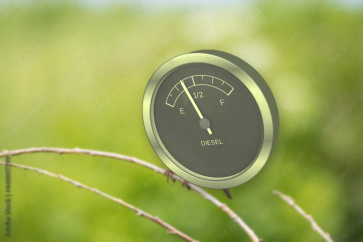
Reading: {"value": 0.375}
